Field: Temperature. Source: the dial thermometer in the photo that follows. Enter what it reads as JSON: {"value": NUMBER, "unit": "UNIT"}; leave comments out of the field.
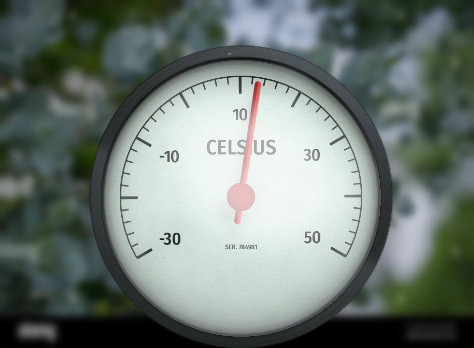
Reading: {"value": 13, "unit": "°C"}
